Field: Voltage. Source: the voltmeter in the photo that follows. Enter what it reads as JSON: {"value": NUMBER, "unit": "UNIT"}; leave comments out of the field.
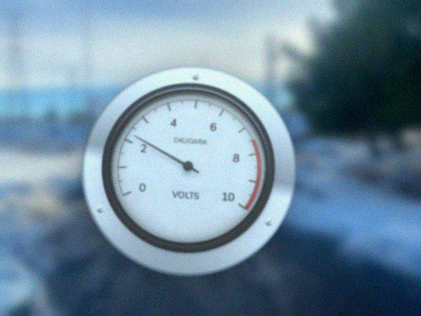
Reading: {"value": 2.25, "unit": "V"}
